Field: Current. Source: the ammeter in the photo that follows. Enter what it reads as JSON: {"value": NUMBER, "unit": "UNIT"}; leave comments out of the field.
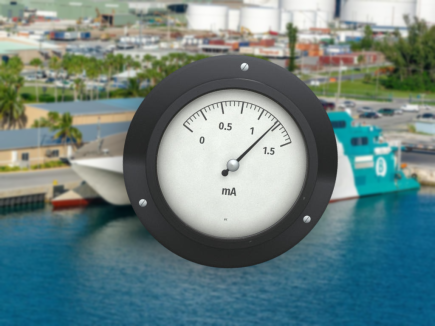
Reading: {"value": 1.2, "unit": "mA"}
